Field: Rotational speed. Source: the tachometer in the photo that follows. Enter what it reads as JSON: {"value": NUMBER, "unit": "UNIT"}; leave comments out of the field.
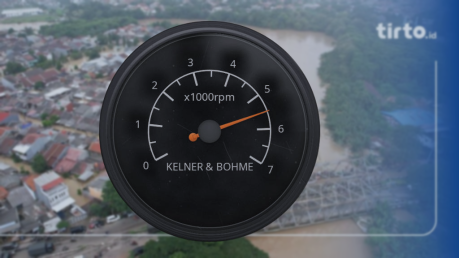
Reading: {"value": 5500, "unit": "rpm"}
